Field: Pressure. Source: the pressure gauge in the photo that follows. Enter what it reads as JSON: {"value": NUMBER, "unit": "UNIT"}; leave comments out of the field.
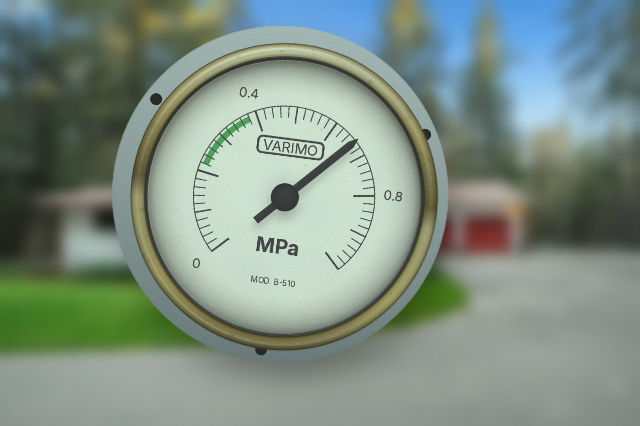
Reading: {"value": 0.66, "unit": "MPa"}
